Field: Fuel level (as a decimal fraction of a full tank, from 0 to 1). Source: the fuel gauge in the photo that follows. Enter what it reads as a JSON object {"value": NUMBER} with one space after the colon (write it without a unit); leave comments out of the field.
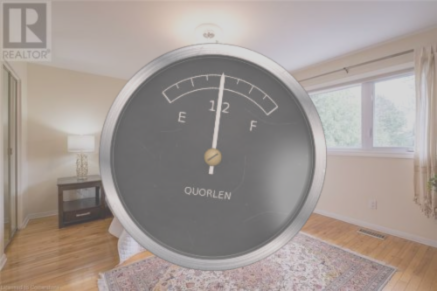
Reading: {"value": 0.5}
